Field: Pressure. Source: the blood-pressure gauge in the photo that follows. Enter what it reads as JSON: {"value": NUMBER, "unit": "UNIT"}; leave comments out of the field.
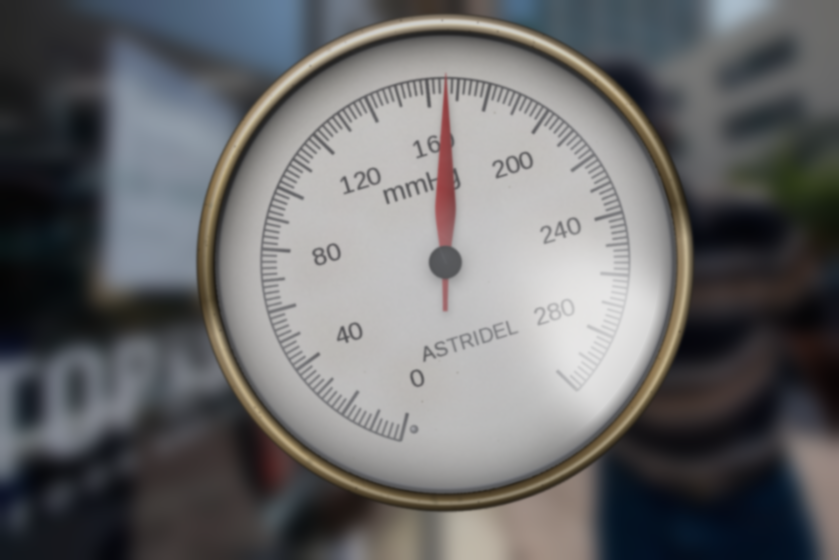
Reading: {"value": 166, "unit": "mmHg"}
